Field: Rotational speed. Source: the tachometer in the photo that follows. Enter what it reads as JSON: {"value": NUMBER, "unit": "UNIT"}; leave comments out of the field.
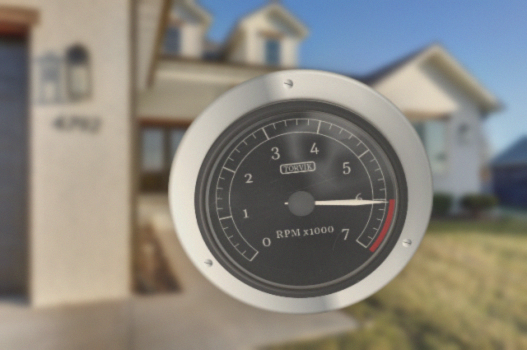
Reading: {"value": 6000, "unit": "rpm"}
